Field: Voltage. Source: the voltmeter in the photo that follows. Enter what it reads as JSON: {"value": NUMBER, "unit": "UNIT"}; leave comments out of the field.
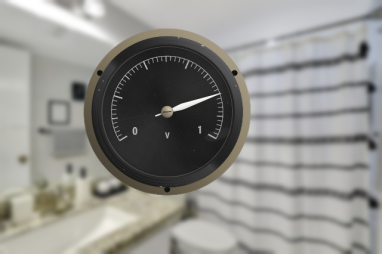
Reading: {"value": 0.8, "unit": "V"}
